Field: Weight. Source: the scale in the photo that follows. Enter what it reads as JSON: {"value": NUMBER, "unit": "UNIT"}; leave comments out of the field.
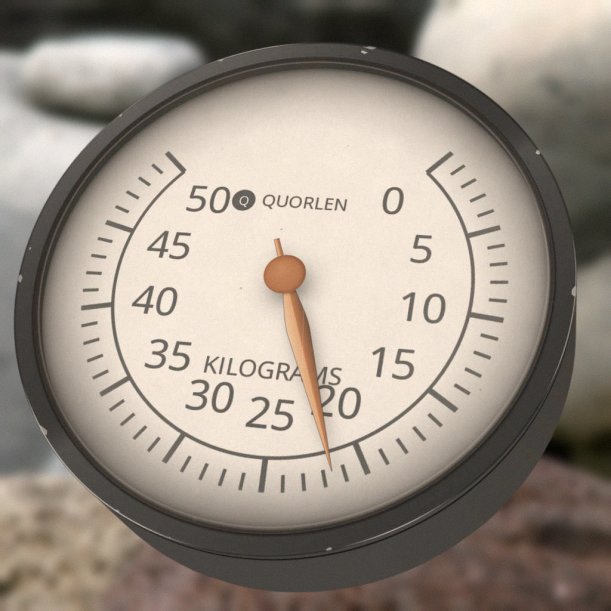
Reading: {"value": 21.5, "unit": "kg"}
